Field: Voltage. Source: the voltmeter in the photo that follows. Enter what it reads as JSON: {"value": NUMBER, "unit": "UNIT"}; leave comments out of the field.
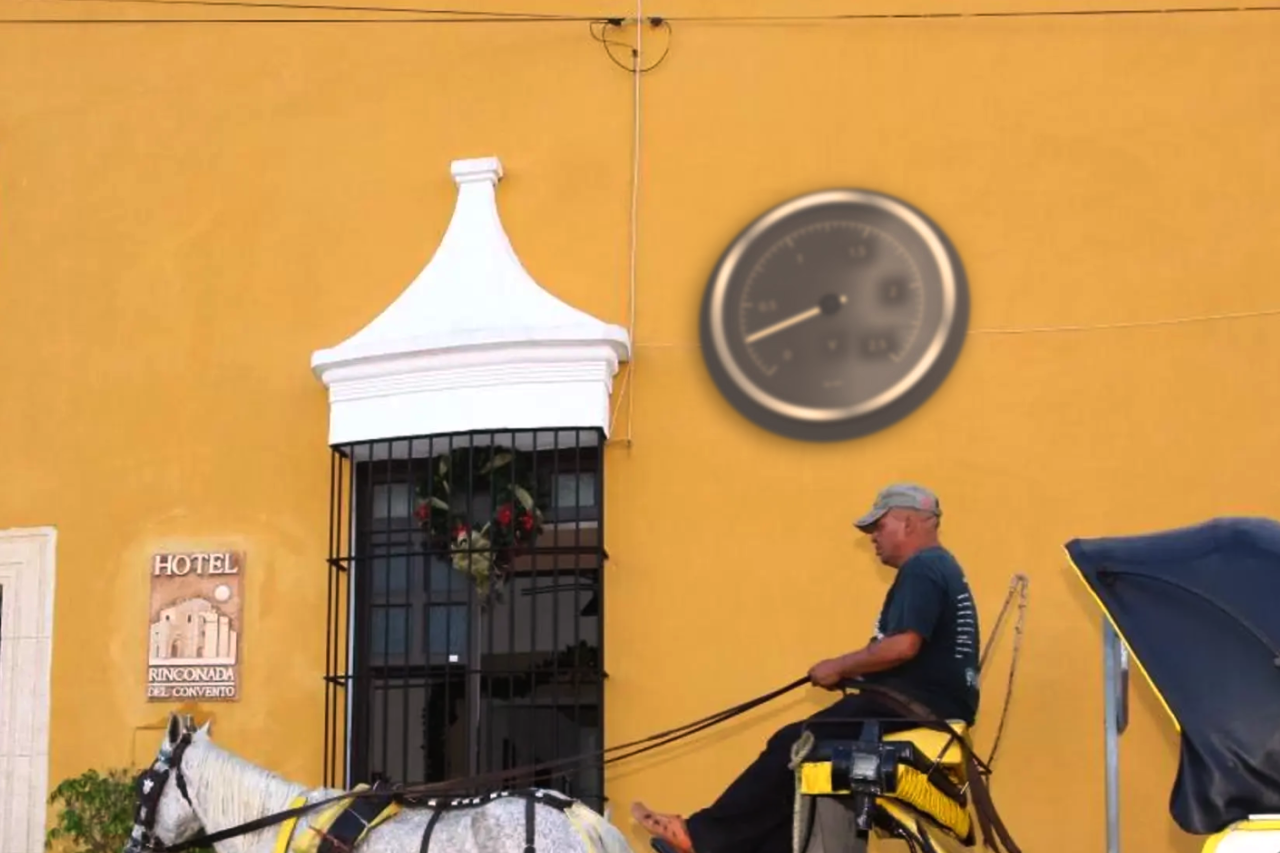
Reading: {"value": 0.25, "unit": "V"}
